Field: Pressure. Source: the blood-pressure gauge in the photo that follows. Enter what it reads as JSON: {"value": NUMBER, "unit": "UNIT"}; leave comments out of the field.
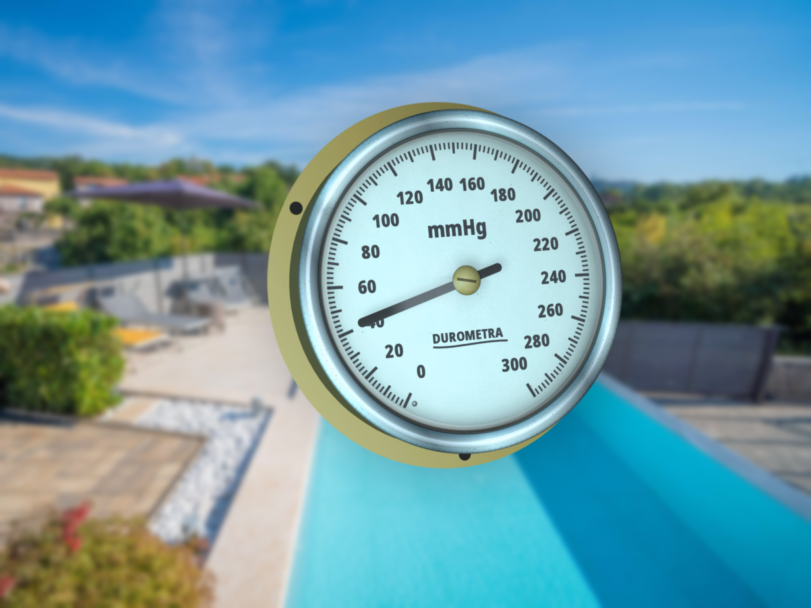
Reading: {"value": 42, "unit": "mmHg"}
